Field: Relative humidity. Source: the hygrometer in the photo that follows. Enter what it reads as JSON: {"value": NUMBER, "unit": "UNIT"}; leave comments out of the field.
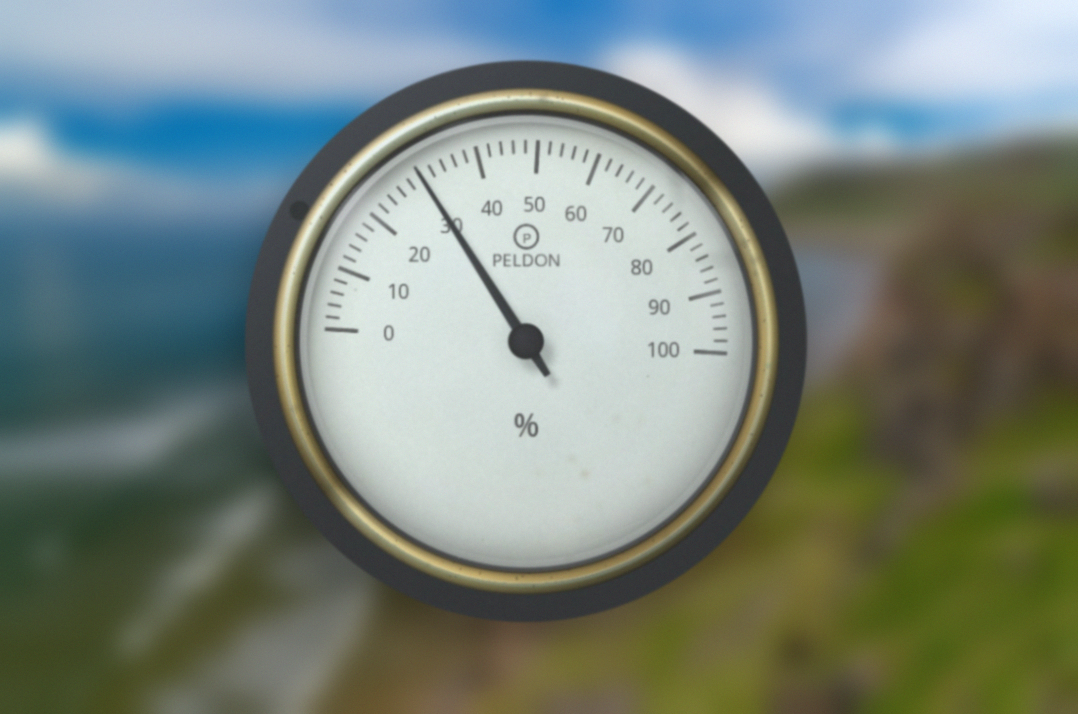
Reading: {"value": 30, "unit": "%"}
